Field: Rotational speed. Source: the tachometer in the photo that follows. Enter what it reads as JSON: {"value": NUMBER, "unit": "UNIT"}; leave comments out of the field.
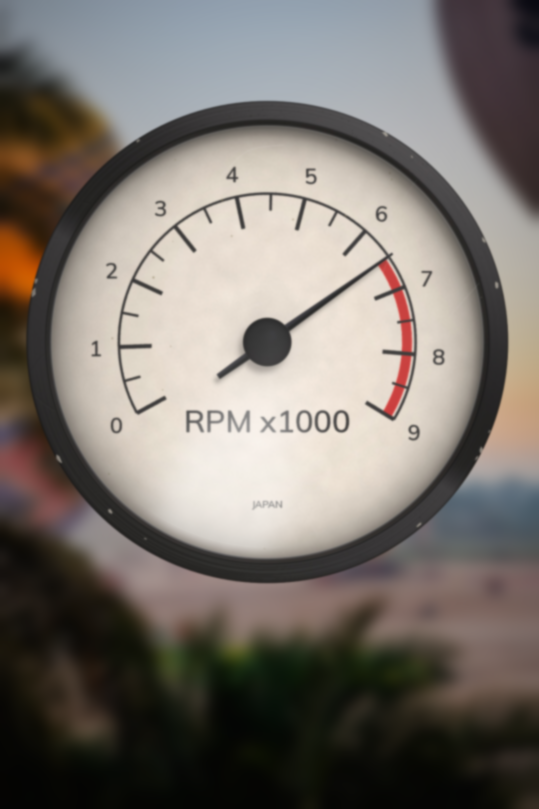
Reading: {"value": 6500, "unit": "rpm"}
